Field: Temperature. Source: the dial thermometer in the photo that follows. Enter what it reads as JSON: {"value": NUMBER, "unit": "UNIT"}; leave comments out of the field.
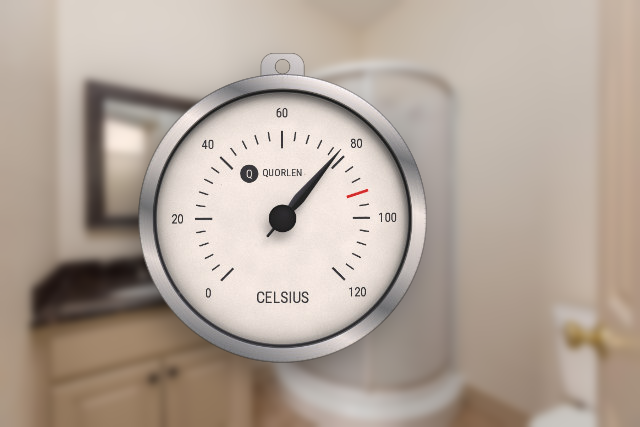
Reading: {"value": 78, "unit": "°C"}
